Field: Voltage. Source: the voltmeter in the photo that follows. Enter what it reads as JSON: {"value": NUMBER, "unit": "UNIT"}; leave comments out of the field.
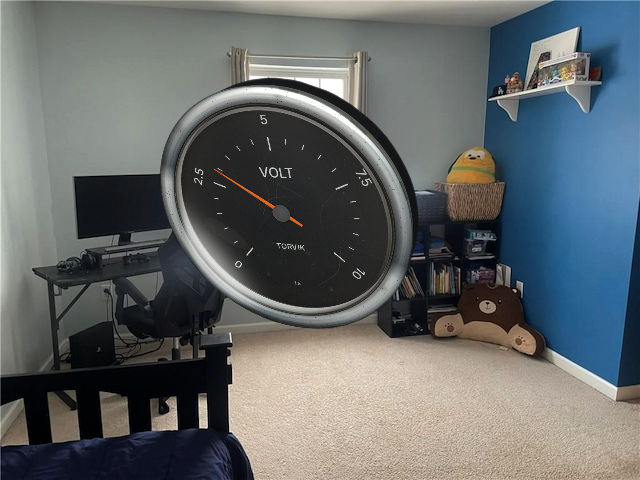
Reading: {"value": 3, "unit": "V"}
